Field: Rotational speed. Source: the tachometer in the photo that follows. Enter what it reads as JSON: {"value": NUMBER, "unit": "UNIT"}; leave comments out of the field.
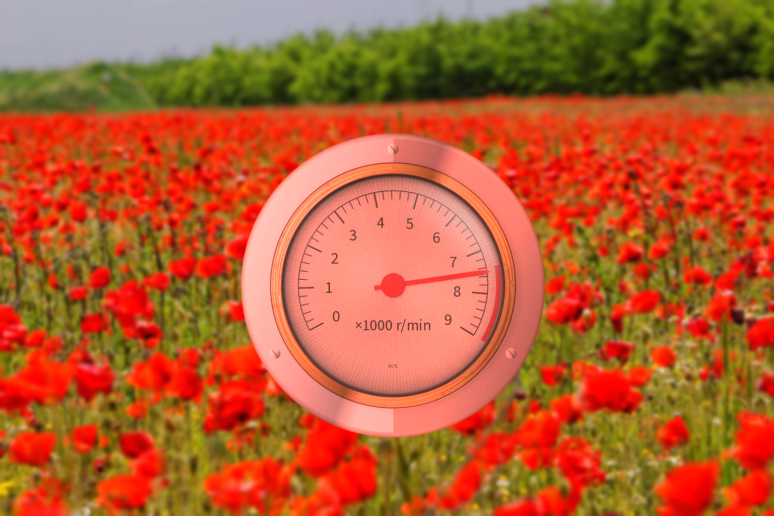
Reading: {"value": 7500, "unit": "rpm"}
